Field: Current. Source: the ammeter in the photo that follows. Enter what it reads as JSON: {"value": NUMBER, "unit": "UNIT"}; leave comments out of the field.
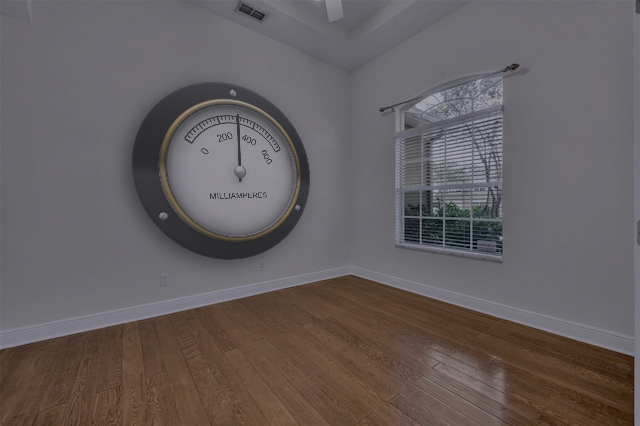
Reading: {"value": 300, "unit": "mA"}
